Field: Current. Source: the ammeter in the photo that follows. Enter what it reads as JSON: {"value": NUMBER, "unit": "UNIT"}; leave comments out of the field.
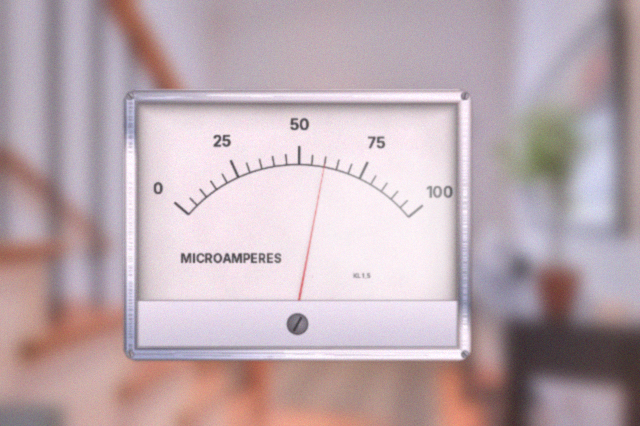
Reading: {"value": 60, "unit": "µA"}
